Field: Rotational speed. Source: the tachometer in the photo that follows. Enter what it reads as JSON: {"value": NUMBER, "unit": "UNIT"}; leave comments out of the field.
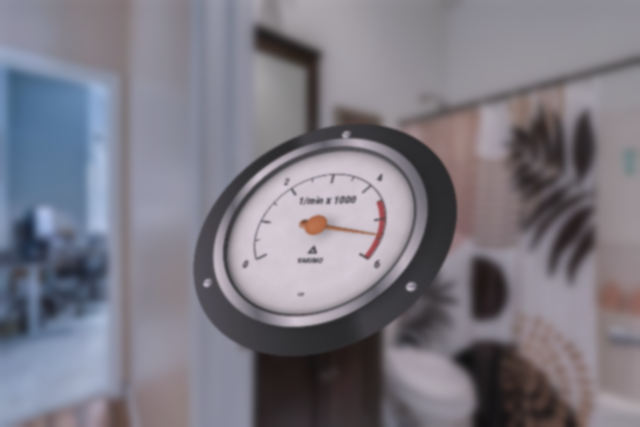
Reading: {"value": 5500, "unit": "rpm"}
